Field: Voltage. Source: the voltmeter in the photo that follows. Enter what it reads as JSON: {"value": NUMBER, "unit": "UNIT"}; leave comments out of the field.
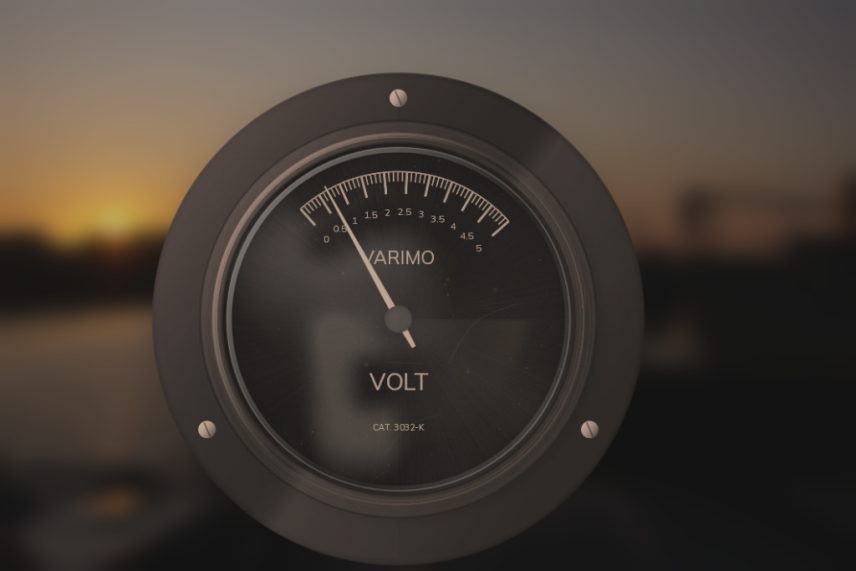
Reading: {"value": 0.7, "unit": "V"}
